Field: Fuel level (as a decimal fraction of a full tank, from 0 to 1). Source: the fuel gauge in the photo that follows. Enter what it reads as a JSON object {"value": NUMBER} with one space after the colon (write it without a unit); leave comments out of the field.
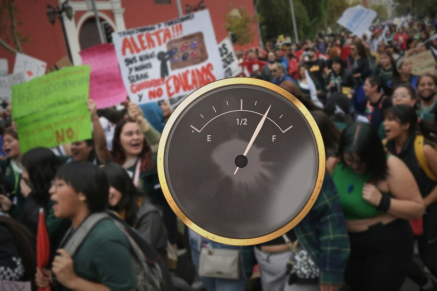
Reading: {"value": 0.75}
